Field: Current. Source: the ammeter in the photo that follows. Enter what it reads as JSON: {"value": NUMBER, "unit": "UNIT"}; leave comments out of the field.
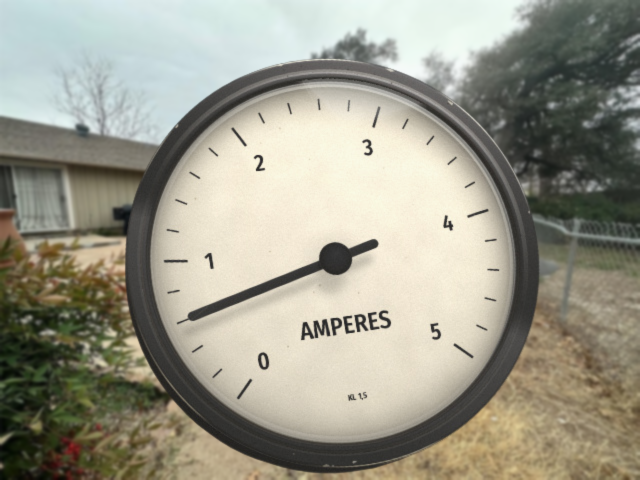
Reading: {"value": 0.6, "unit": "A"}
